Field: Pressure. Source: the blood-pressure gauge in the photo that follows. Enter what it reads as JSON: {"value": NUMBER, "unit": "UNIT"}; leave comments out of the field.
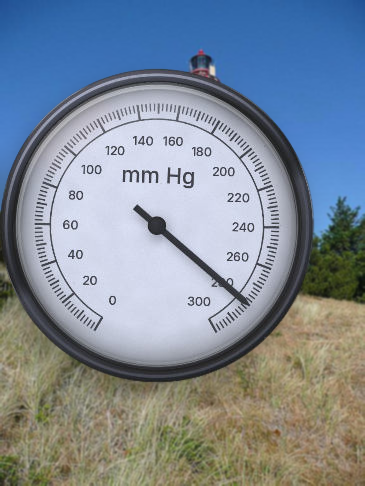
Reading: {"value": 280, "unit": "mmHg"}
